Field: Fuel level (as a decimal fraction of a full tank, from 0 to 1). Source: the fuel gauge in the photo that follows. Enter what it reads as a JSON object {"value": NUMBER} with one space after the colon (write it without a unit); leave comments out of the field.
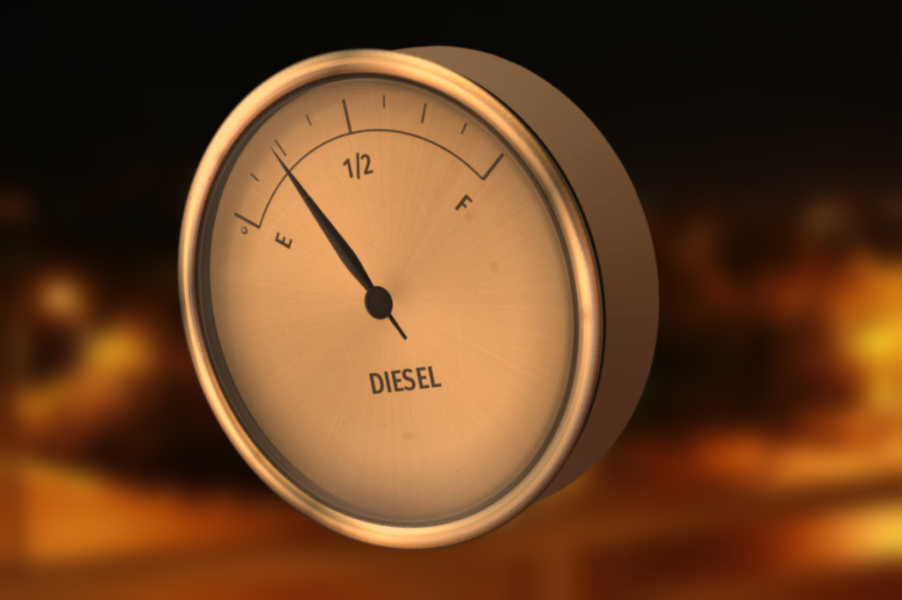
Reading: {"value": 0.25}
